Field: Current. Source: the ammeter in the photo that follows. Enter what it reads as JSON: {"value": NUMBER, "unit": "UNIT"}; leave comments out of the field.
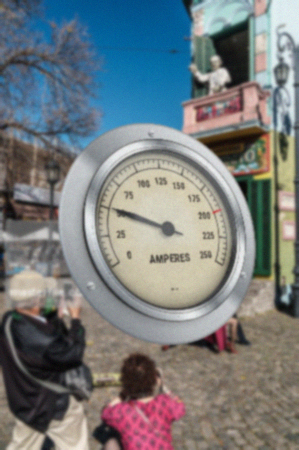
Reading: {"value": 50, "unit": "A"}
